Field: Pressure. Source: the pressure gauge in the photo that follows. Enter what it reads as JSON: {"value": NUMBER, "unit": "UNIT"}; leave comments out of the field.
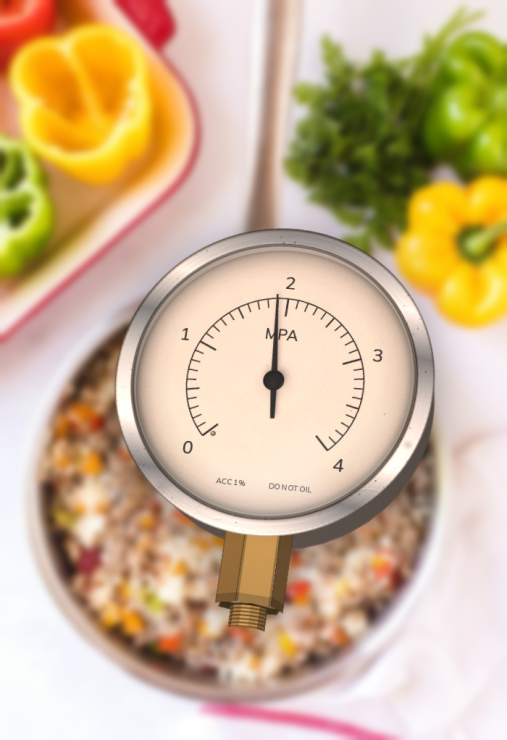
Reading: {"value": 1.9, "unit": "MPa"}
